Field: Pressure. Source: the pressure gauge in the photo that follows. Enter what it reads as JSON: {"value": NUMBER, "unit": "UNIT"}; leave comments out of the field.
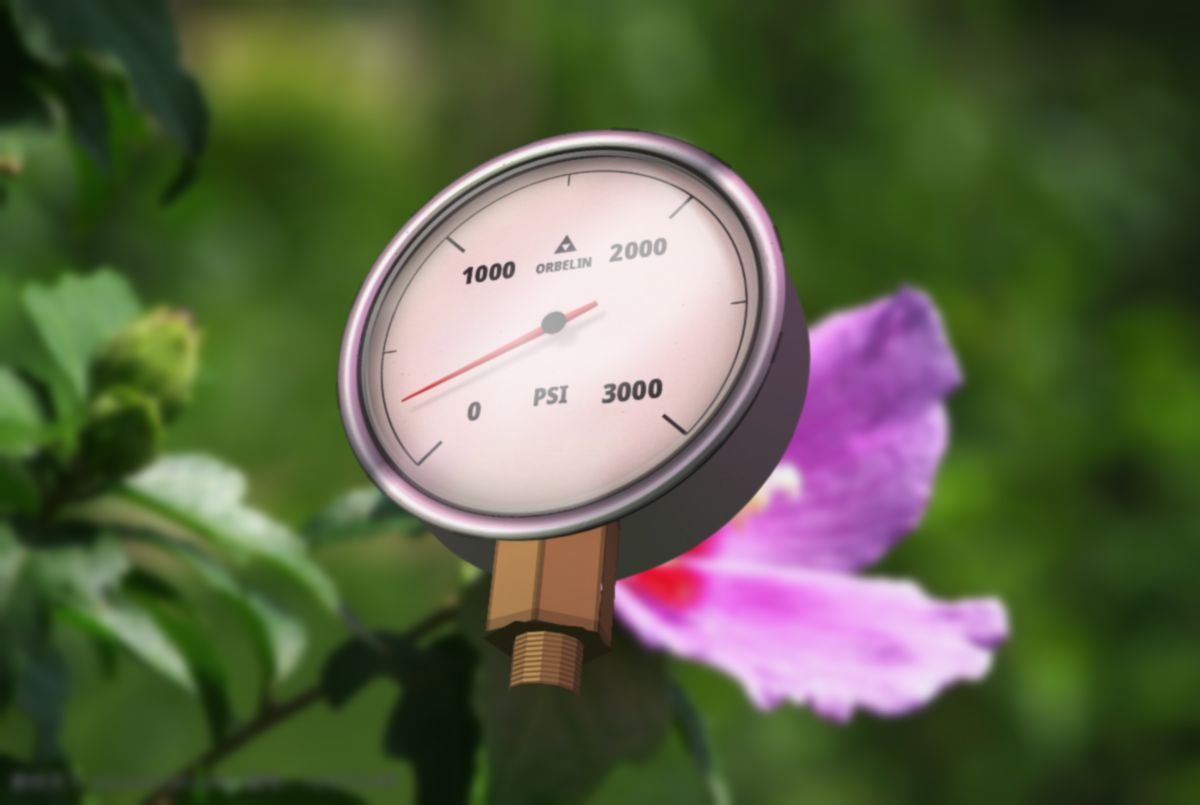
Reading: {"value": 250, "unit": "psi"}
